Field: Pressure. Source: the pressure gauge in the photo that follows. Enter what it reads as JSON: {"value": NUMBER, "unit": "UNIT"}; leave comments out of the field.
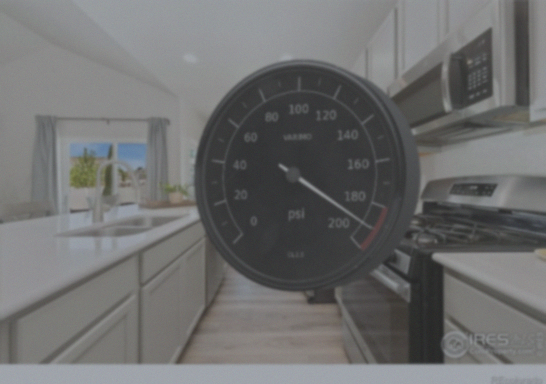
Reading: {"value": 190, "unit": "psi"}
